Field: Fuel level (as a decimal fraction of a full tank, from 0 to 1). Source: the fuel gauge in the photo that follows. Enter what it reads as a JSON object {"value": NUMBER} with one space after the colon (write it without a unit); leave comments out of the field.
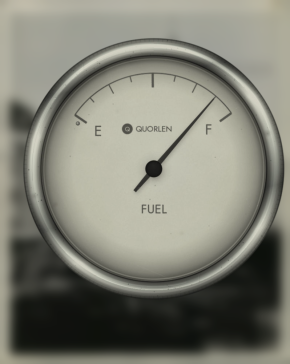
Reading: {"value": 0.875}
